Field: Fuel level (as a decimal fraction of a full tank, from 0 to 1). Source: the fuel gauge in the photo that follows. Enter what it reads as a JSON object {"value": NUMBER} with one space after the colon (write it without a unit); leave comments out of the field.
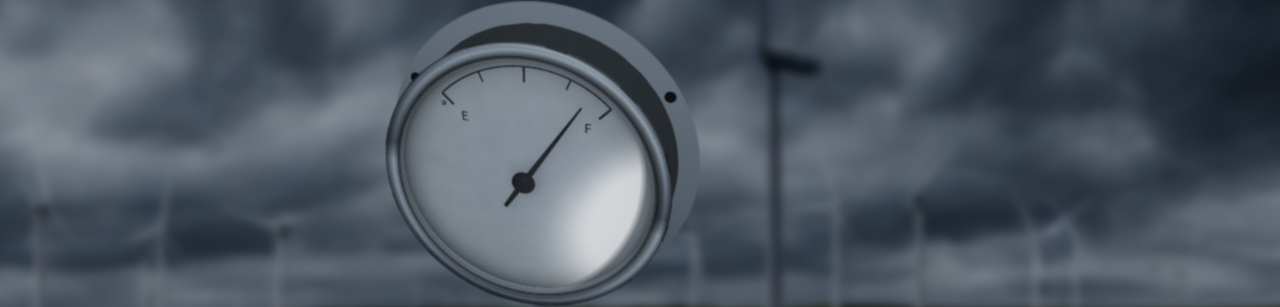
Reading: {"value": 0.875}
